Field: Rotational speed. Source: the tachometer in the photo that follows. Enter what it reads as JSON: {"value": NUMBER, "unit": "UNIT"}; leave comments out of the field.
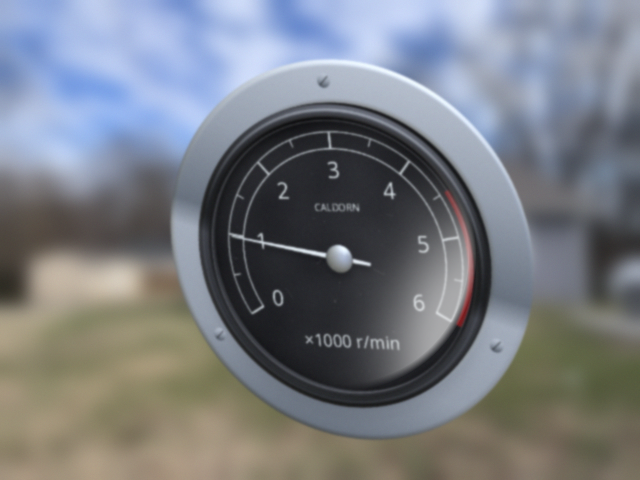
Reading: {"value": 1000, "unit": "rpm"}
